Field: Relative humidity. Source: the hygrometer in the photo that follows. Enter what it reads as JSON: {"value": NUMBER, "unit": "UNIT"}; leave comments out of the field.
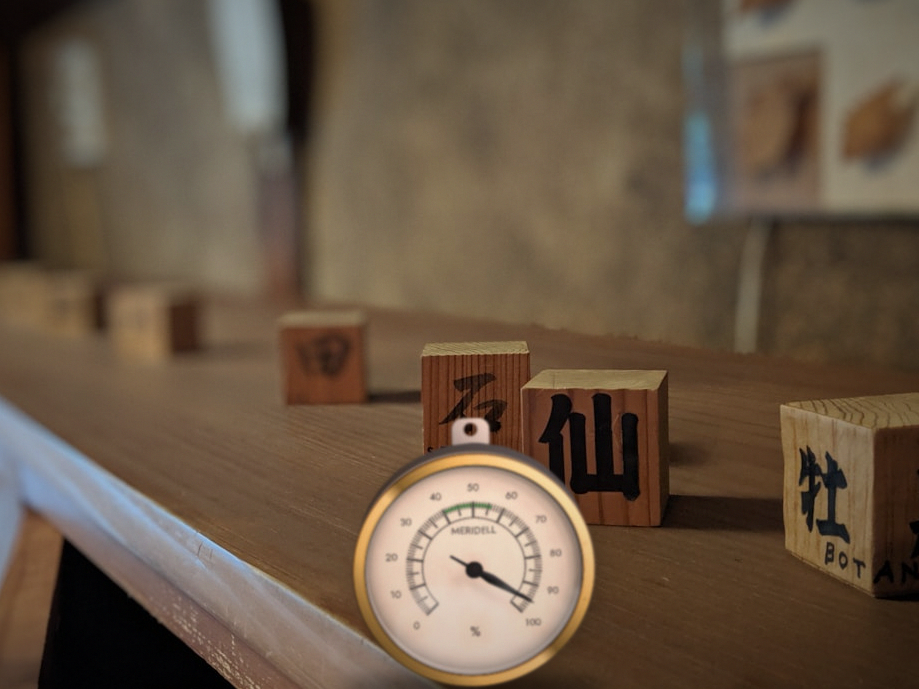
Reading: {"value": 95, "unit": "%"}
